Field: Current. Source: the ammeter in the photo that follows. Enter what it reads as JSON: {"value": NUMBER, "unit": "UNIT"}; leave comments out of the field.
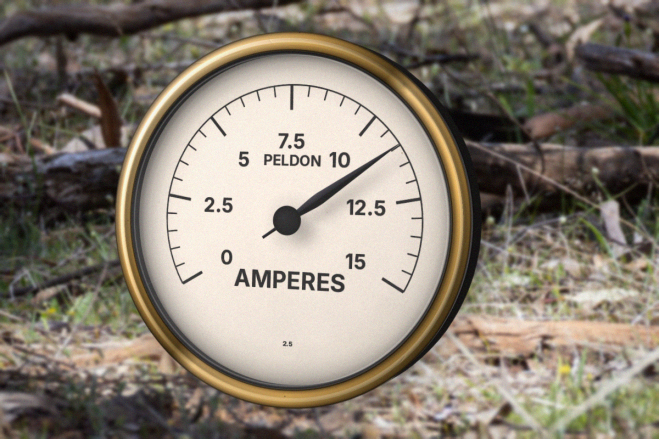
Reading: {"value": 11, "unit": "A"}
